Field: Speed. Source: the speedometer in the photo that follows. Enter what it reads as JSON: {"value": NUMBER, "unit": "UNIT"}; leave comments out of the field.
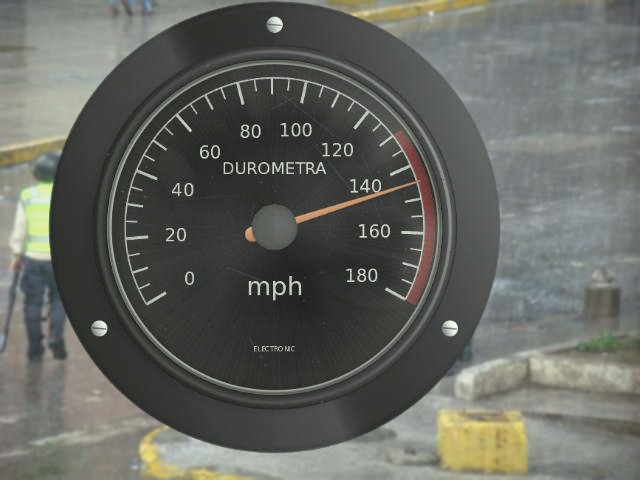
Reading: {"value": 145, "unit": "mph"}
